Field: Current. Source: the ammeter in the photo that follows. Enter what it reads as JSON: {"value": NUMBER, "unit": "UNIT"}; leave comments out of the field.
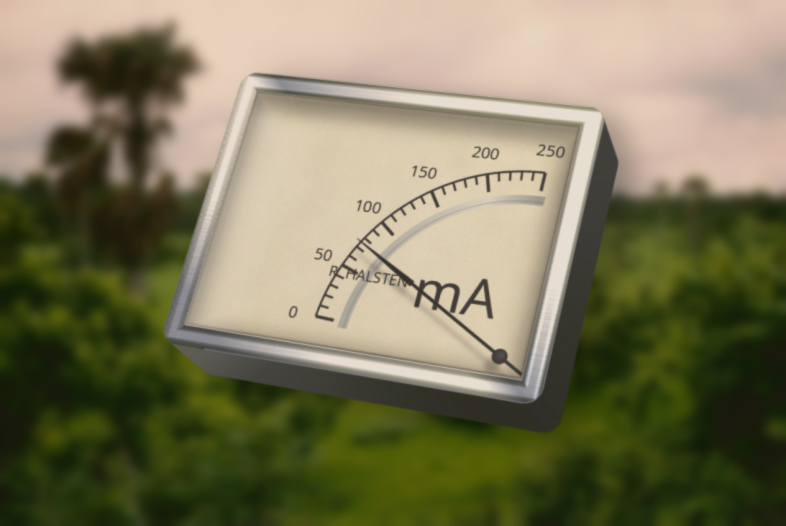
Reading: {"value": 75, "unit": "mA"}
